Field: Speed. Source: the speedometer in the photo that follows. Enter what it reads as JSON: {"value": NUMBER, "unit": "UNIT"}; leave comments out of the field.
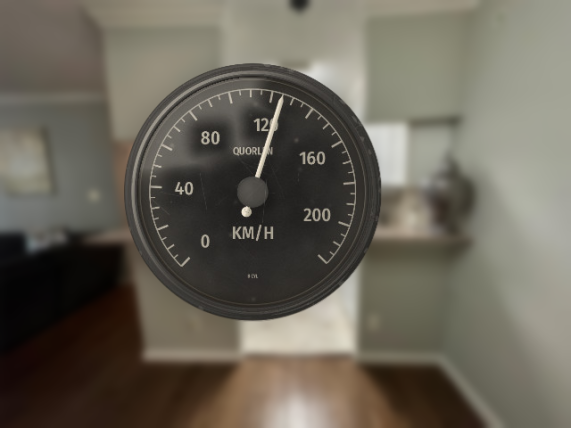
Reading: {"value": 125, "unit": "km/h"}
